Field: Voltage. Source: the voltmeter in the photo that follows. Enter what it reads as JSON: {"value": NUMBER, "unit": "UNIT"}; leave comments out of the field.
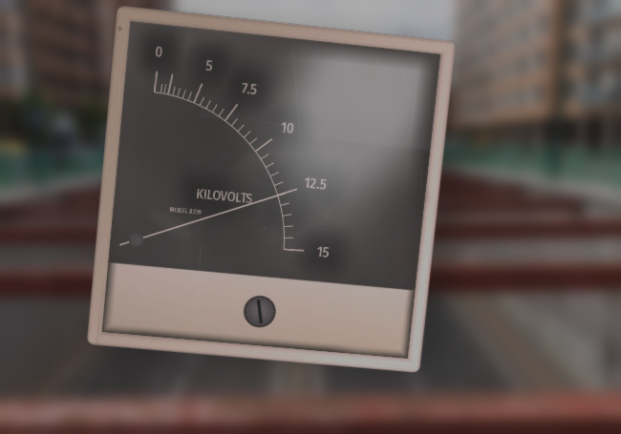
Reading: {"value": 12.5, "unit": "kV"}
